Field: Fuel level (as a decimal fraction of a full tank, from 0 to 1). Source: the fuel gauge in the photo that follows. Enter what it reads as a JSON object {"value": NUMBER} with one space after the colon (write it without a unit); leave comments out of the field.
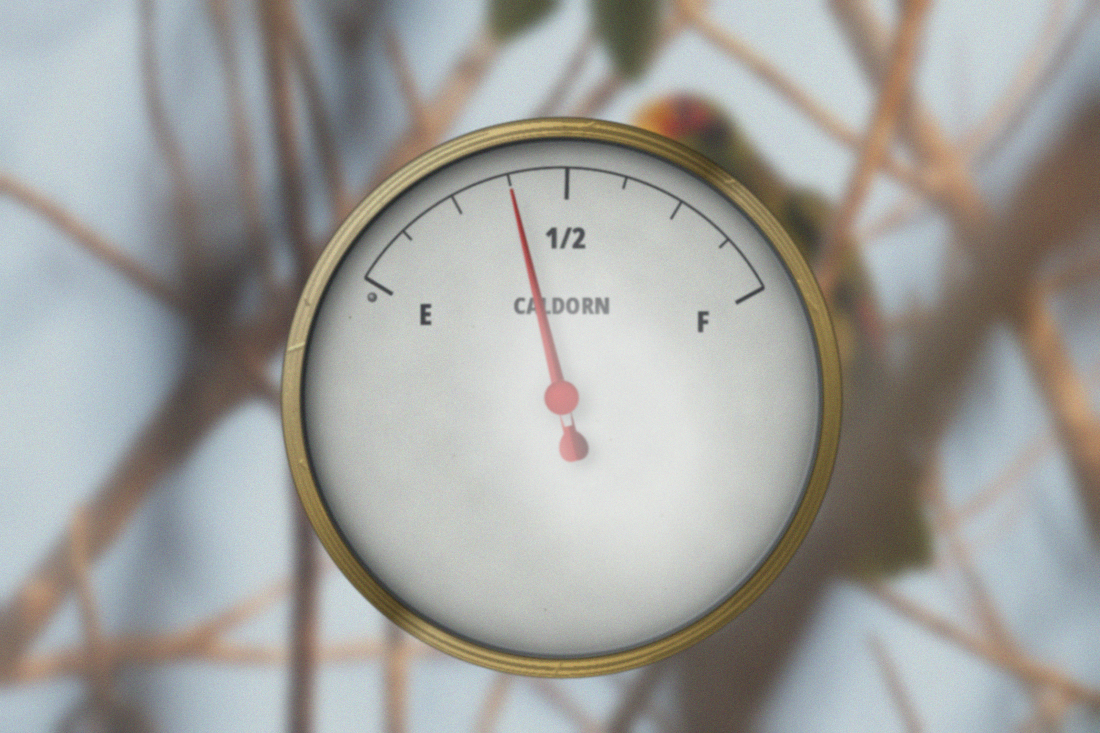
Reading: {"value": 0.375}
